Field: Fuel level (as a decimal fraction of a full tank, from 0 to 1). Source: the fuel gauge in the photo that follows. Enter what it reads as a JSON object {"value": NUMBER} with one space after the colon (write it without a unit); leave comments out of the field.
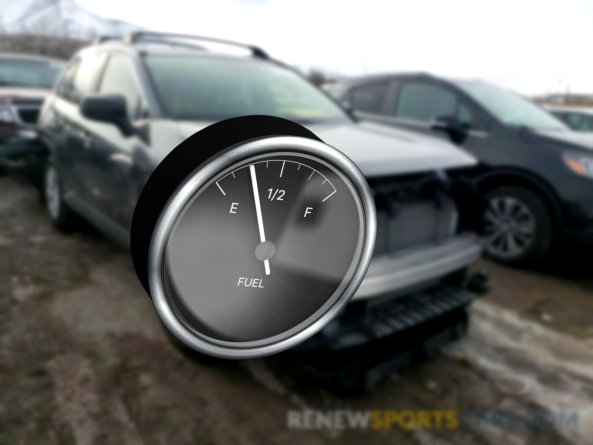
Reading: {"value": 0.25}
